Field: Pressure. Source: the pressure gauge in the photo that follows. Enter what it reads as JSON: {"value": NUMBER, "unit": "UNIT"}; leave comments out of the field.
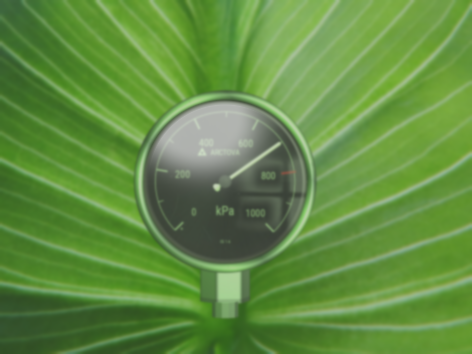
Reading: {"value": 700, "unit": "kPa"}
